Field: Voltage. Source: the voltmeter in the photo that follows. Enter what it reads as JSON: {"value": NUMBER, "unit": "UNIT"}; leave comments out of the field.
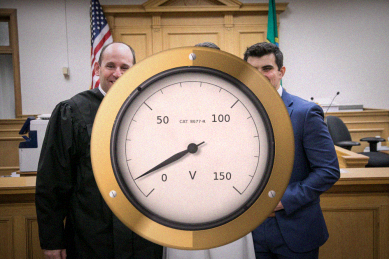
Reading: {"value": 10, "unit": "V"}
